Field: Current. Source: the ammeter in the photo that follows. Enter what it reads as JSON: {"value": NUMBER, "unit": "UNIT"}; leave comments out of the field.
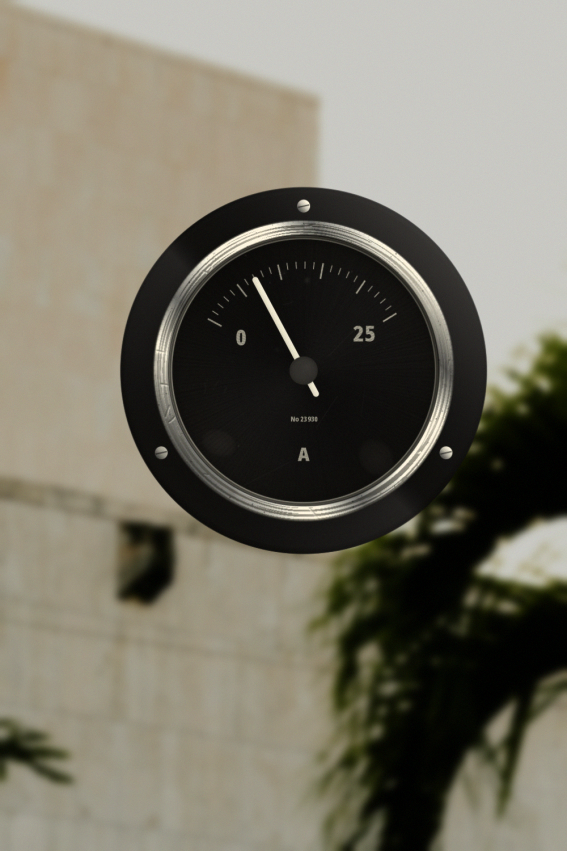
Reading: {"value": 7, "unit": "A"}
